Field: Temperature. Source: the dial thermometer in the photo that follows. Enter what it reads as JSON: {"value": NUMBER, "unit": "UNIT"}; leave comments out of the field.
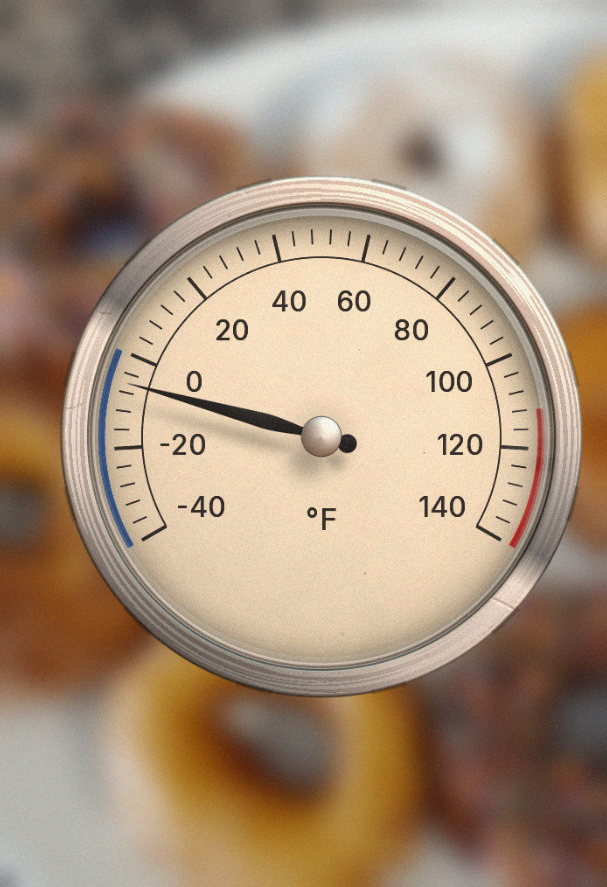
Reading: {"value": -6, "unit": "°F"}
